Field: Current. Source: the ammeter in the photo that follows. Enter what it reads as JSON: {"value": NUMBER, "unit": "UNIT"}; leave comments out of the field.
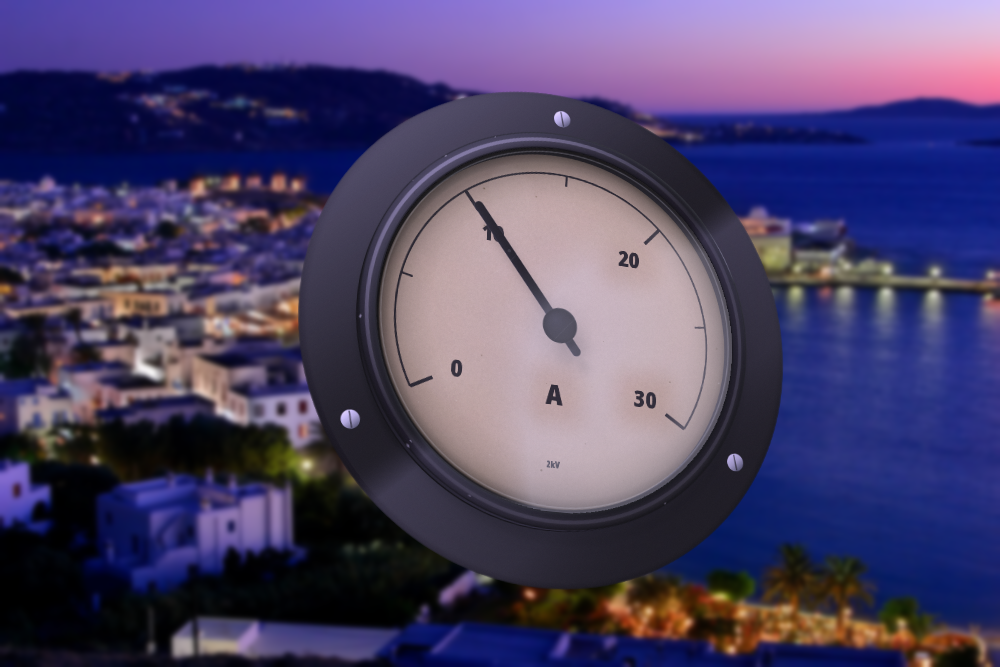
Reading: {"value": 10, "unit": "A"}
